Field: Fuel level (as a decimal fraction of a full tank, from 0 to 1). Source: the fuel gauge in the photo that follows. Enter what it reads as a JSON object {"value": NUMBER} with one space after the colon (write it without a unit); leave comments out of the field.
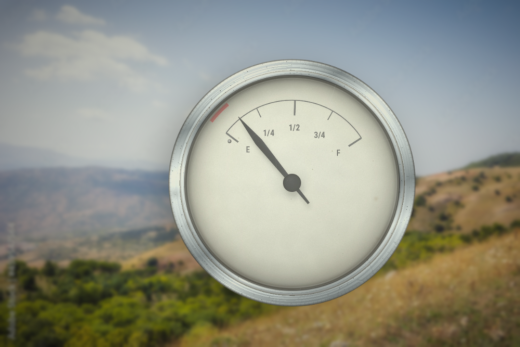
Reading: {"value": 0.125}
